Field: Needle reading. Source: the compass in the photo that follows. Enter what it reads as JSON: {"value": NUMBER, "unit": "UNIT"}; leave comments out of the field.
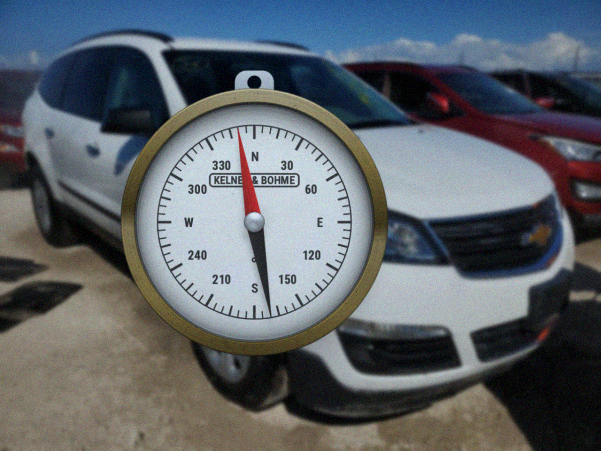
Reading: {"value": 350, "unit": "°"}
